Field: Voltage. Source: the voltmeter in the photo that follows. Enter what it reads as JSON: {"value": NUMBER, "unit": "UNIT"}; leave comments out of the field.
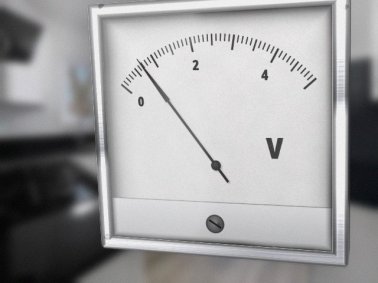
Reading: {"value": 0.7, "unit": "V"}
